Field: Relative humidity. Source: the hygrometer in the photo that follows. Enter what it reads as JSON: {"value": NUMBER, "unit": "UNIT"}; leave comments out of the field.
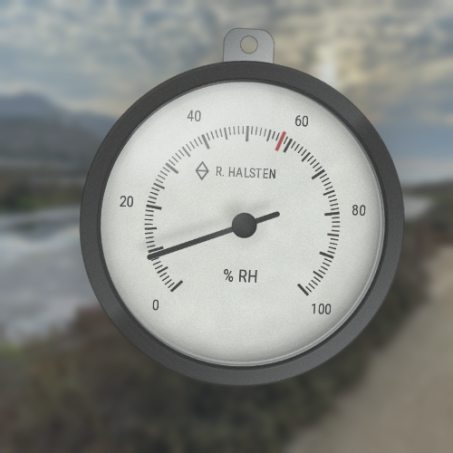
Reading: {"value": 9, "unit": "%"}
